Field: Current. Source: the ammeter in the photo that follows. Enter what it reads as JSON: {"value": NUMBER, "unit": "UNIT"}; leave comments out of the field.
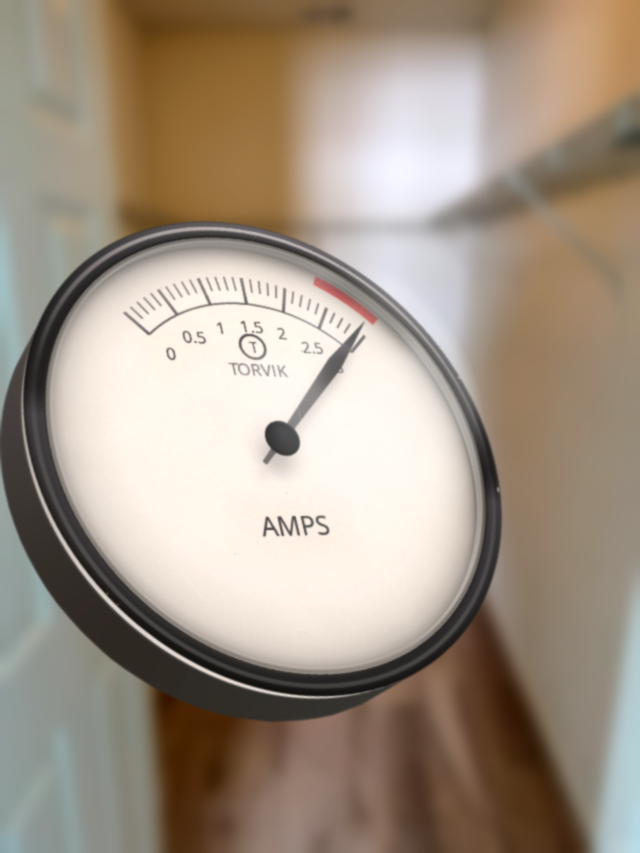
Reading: {"value": 2.9, "unit": "A"}
